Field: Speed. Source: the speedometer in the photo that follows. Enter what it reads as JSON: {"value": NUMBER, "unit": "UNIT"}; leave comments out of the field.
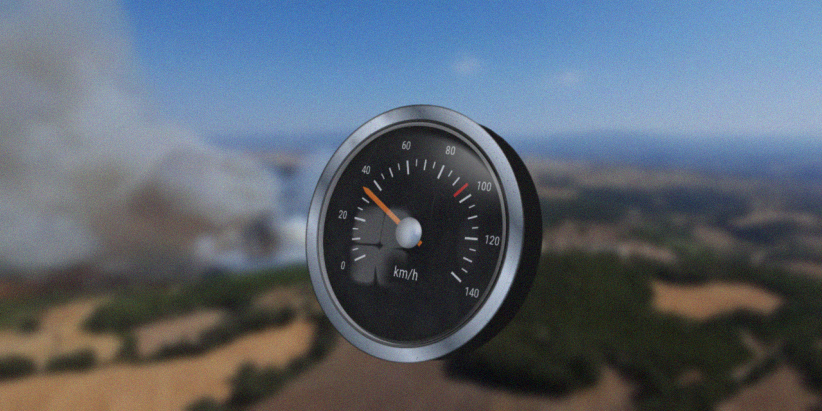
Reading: {"value": 35, "unit": "km/h"}
